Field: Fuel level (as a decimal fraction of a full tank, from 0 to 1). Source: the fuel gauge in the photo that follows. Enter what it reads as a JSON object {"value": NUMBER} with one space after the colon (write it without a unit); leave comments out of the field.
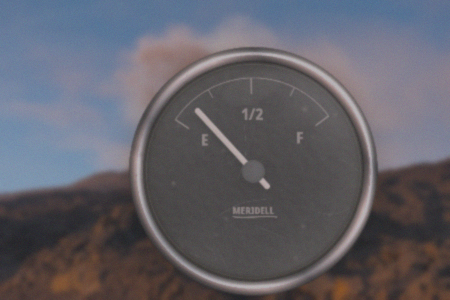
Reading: {"value": 0.125}
